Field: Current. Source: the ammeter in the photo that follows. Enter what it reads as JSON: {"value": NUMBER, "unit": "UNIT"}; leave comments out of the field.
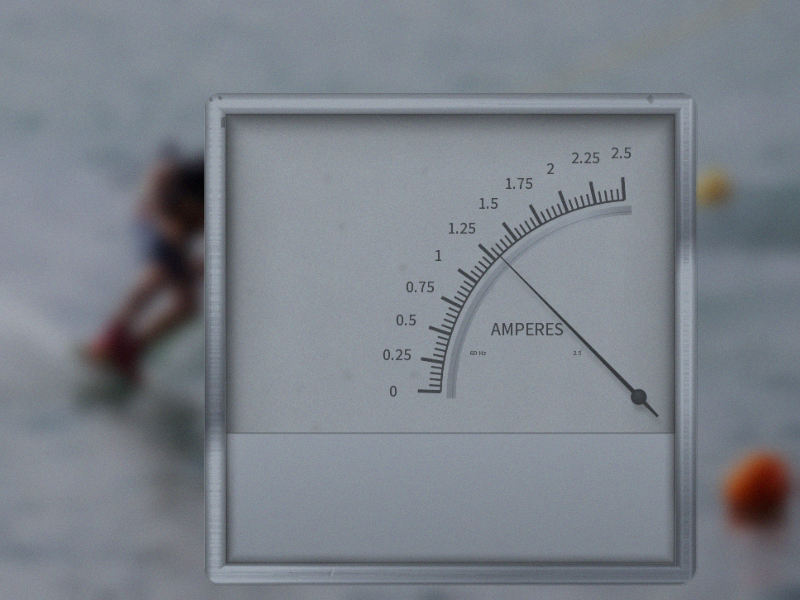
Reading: {"value": 1.3, "unit": "A"}
